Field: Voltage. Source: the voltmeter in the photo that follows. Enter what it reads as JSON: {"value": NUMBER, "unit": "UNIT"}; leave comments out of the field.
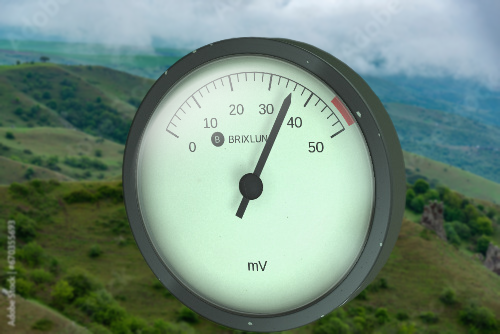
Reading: {"value": 36, "unit": "mV"}
